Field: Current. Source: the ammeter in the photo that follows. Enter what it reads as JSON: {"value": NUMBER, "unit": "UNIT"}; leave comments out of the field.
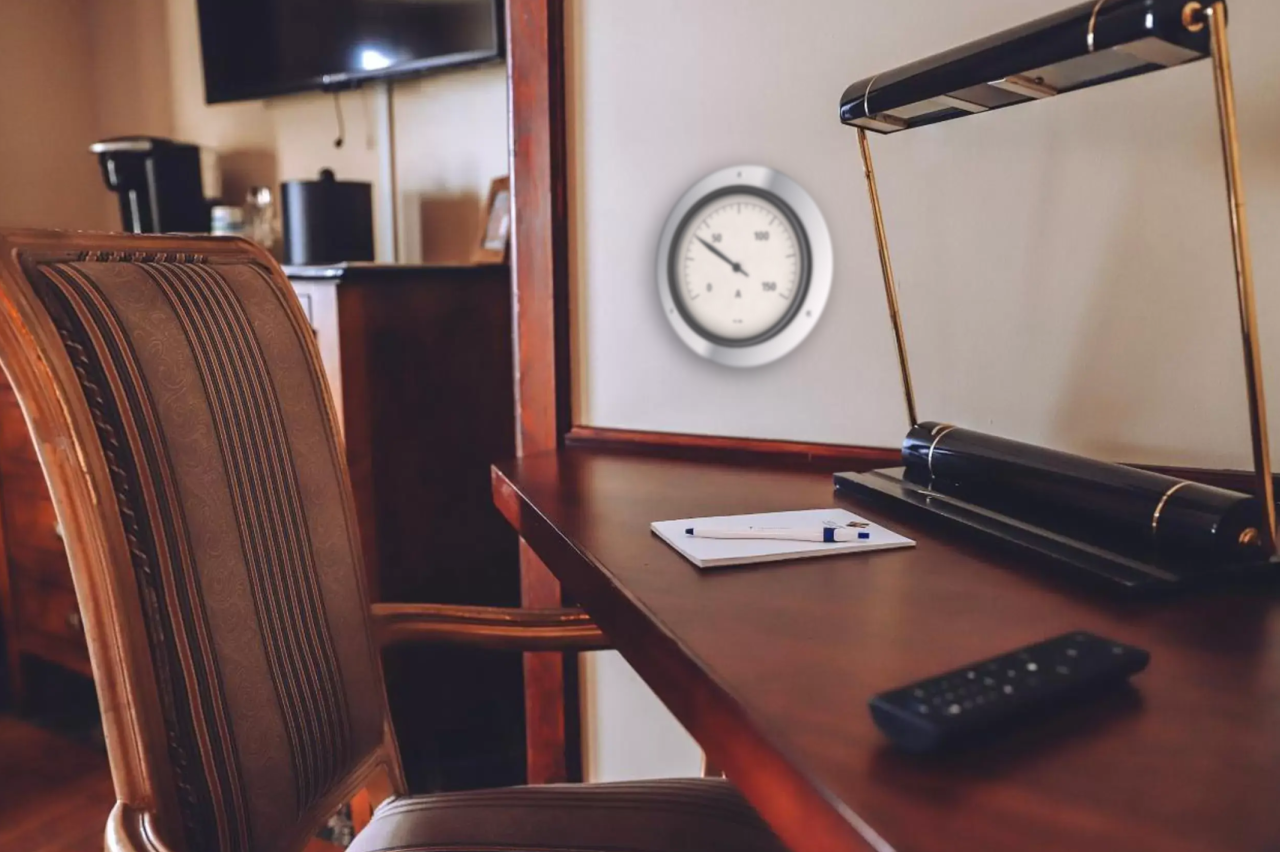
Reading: {"value": 40, "unit": "A"}
